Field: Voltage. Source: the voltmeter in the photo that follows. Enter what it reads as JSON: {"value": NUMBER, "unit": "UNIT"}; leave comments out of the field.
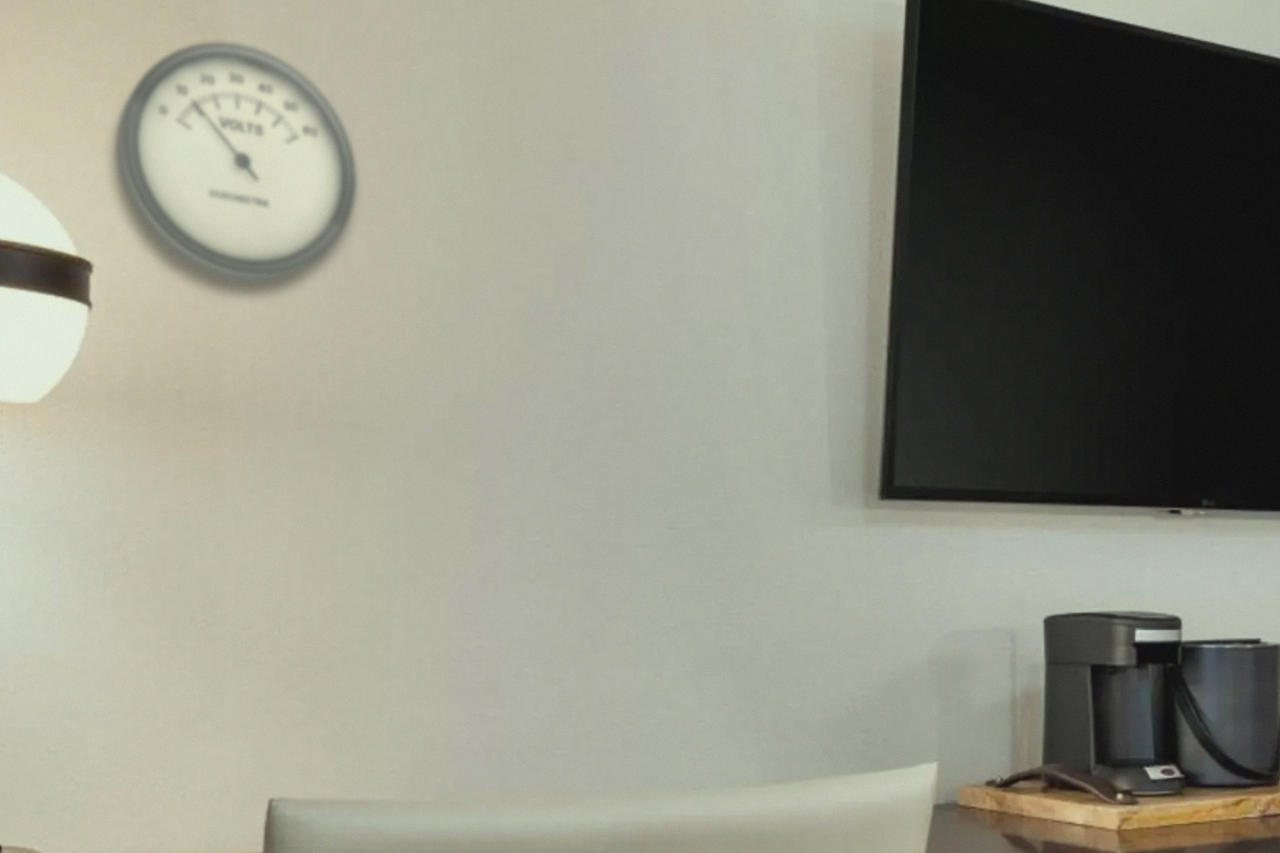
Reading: {"value": 10, "unit": "V"}
